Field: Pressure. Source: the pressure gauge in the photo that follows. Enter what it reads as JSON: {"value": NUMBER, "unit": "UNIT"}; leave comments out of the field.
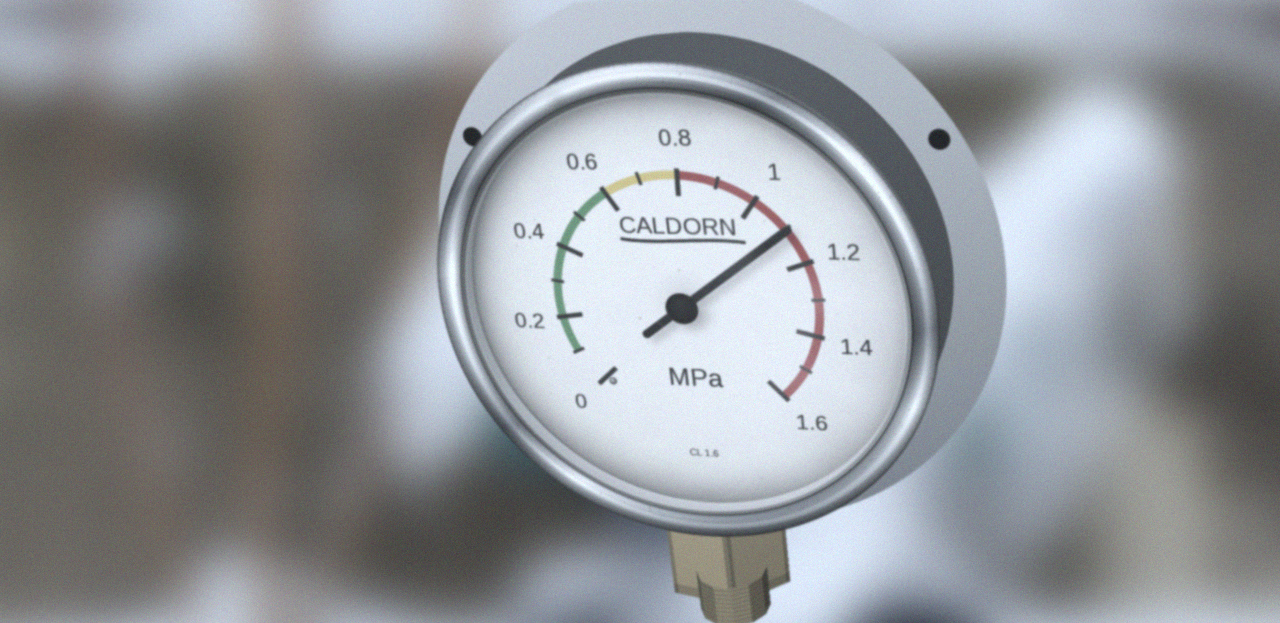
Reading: {"value": 1.1, "unit": "MPa"}
